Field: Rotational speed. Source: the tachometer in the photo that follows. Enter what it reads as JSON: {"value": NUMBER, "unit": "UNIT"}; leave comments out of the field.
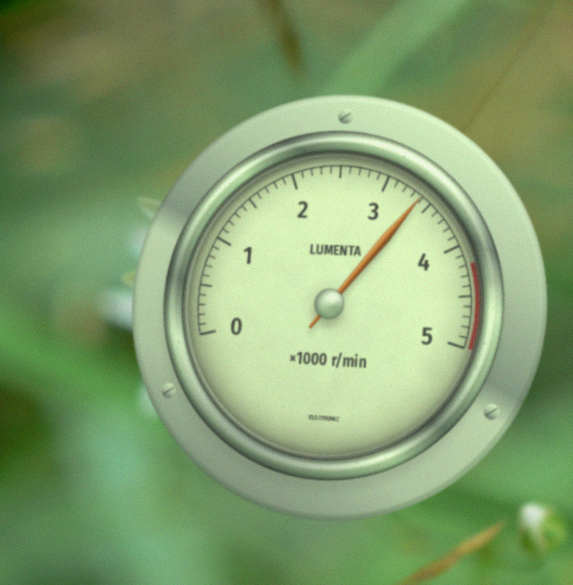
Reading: {"value": 3400, "unit": "rpm"}
